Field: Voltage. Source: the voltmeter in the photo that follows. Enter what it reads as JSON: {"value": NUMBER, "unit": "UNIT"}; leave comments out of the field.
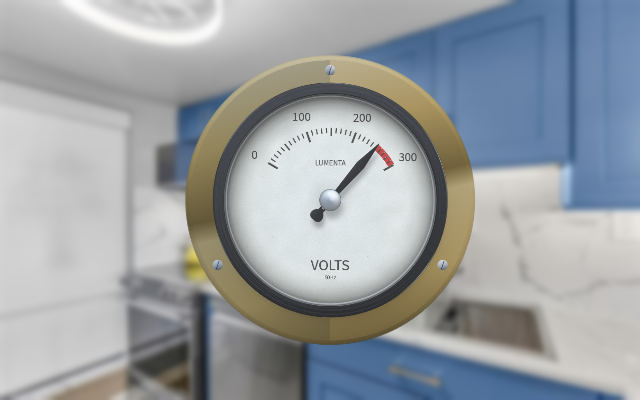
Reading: {"value": 250, "unit": "V"}
